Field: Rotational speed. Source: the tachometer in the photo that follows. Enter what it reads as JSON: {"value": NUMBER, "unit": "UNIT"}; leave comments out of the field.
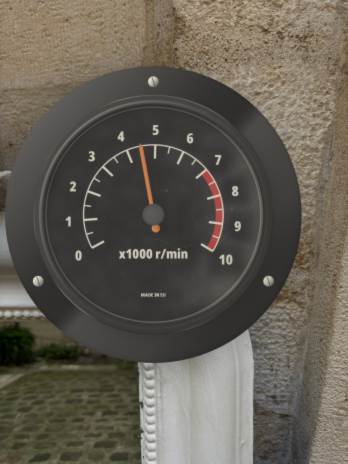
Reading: {"value": 4500, "unit": "rpm"}
